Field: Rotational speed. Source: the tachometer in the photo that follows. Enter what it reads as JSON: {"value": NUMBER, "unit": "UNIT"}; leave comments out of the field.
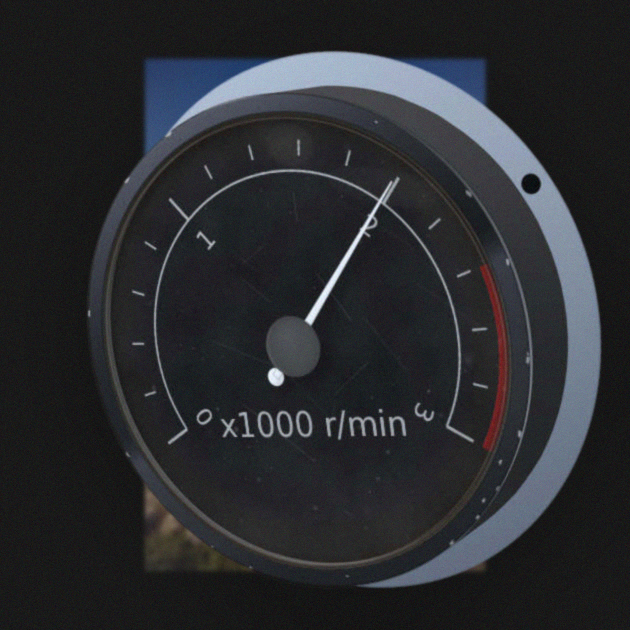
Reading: {"value": 2000, "unit": "rpm"}
